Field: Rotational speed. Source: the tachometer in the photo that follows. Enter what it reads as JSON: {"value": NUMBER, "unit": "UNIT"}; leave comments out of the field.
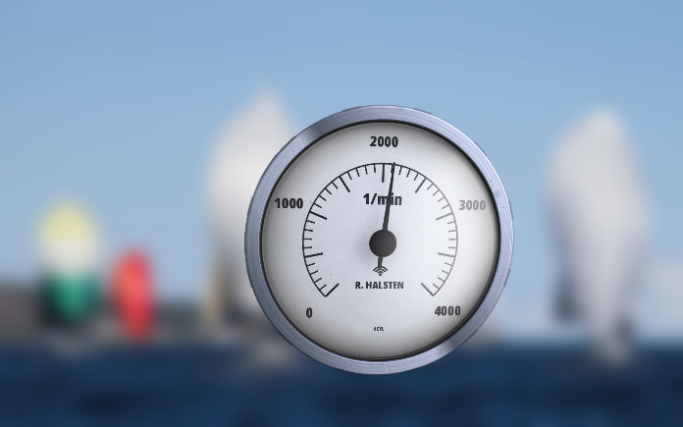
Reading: {"value": 2100, "unit": "rpm"}
